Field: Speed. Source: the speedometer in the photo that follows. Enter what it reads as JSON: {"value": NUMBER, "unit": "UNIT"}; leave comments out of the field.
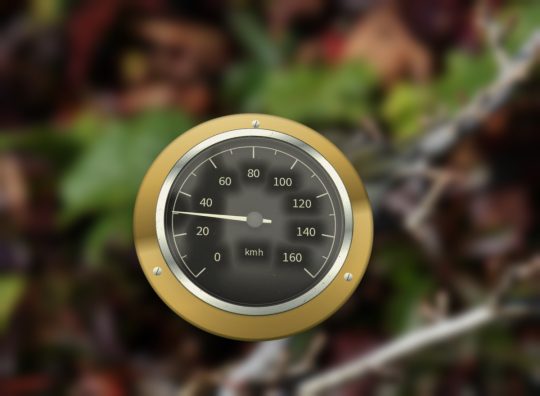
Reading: {"value": 30, "unit": "km/h"}
